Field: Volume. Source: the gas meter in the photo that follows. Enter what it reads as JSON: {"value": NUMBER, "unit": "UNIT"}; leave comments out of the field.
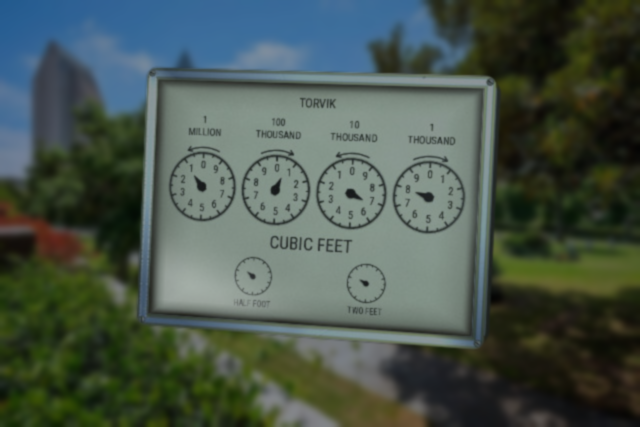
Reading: {"value": 106800, "unit": "ft³"}
